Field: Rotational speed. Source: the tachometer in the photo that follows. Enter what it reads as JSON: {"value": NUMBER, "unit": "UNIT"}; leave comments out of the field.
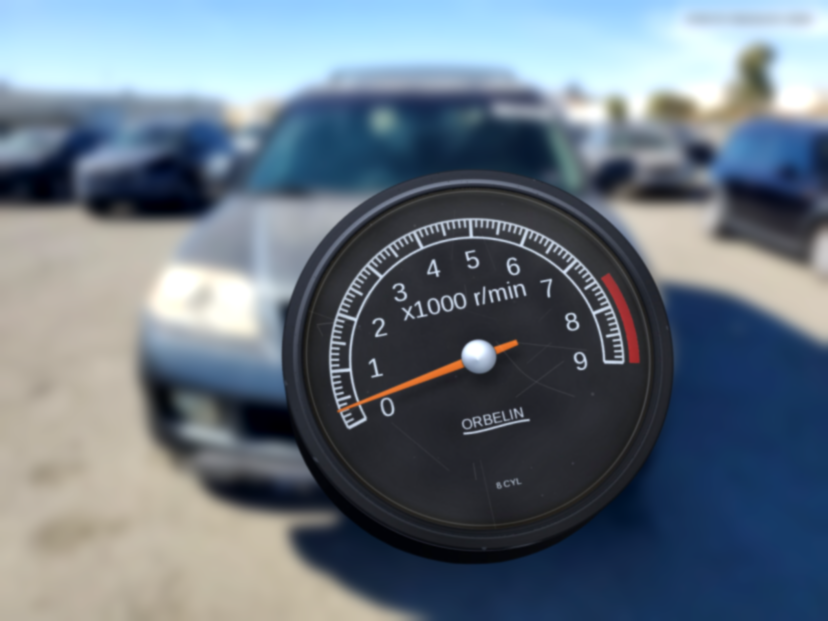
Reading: {"value": 300, "unit": "rpm"}
